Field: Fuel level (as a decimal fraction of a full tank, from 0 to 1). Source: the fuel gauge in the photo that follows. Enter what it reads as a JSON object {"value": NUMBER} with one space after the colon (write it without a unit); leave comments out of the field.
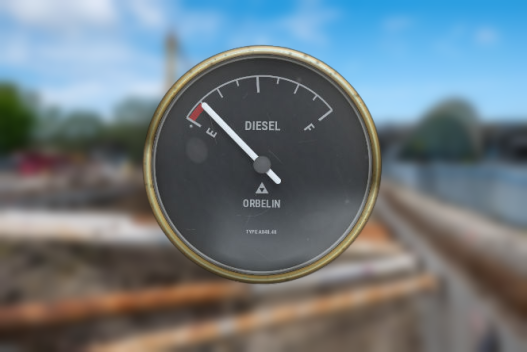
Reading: {"value": 0.125}
